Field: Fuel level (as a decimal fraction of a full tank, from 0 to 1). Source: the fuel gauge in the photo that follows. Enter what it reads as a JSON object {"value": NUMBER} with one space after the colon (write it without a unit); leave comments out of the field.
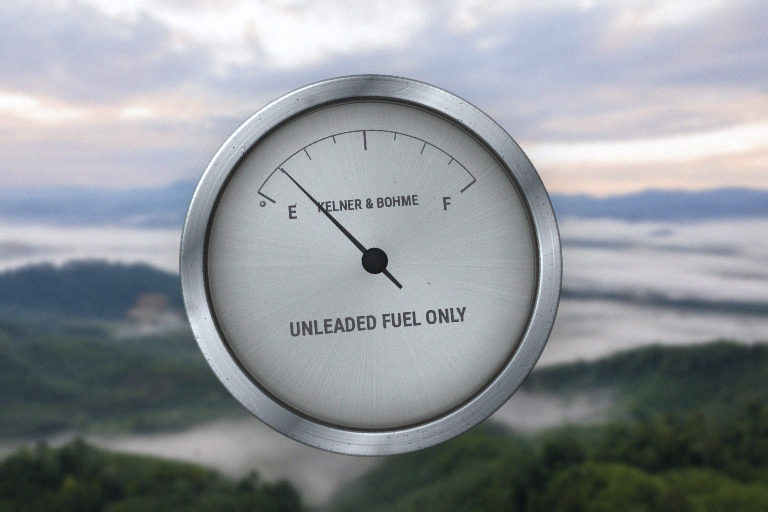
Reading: {"value": 0.125}
